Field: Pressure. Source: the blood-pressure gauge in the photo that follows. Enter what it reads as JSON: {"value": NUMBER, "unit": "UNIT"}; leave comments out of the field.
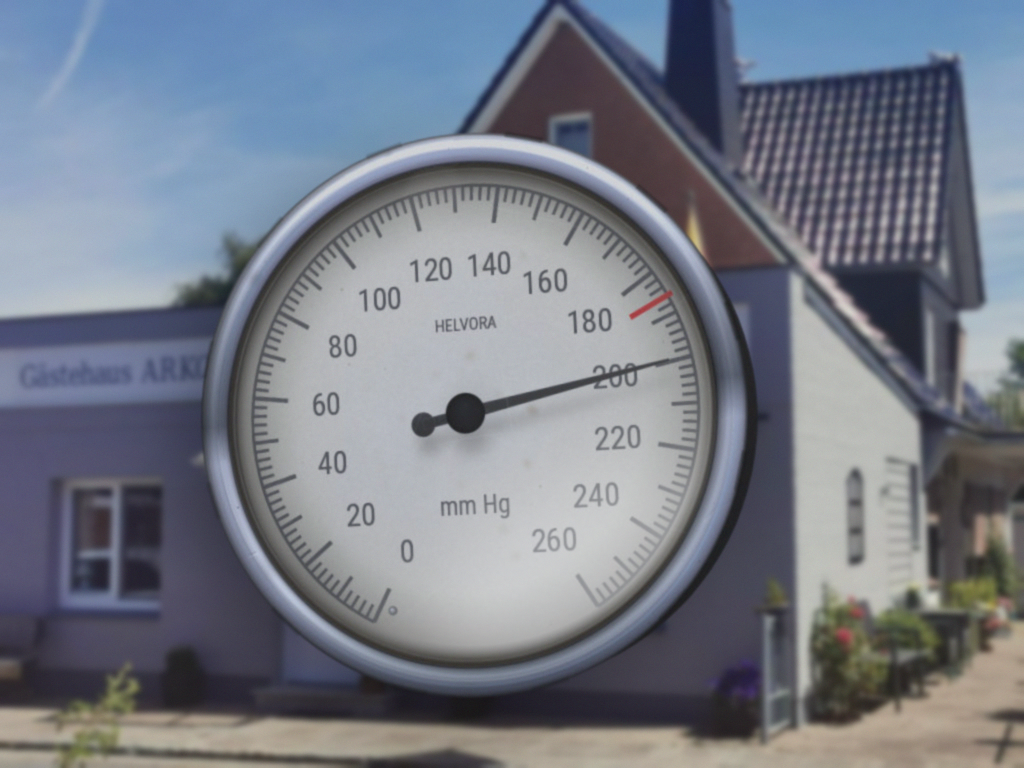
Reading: {"value": 200, "unit": "mmHg"}
